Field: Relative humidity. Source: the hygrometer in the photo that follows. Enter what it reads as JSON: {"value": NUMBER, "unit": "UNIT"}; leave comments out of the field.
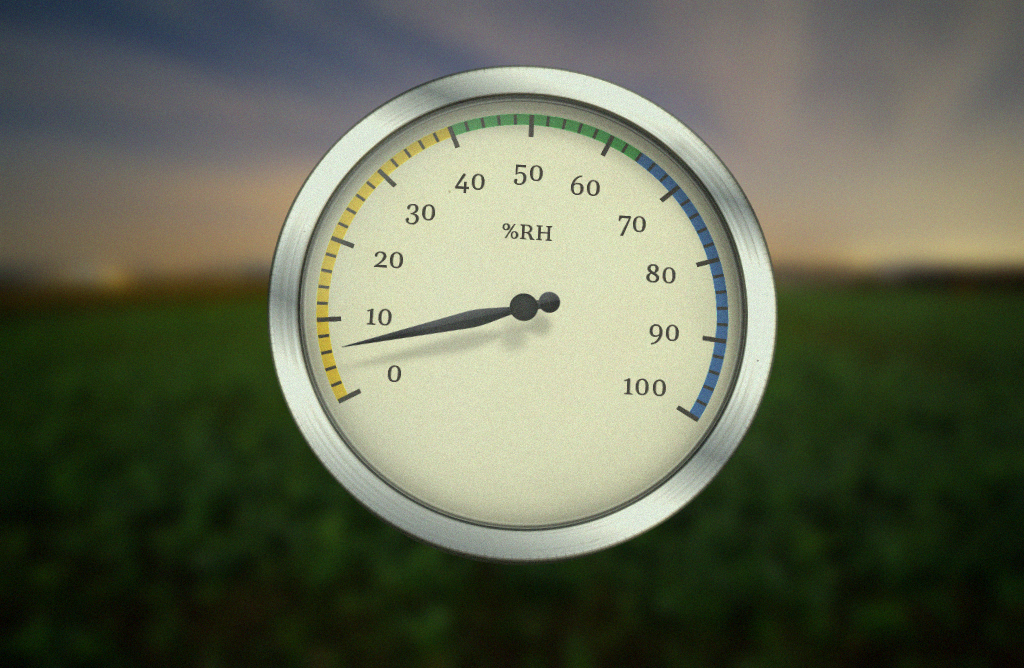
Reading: {"value": 6, "unit": "%"}
